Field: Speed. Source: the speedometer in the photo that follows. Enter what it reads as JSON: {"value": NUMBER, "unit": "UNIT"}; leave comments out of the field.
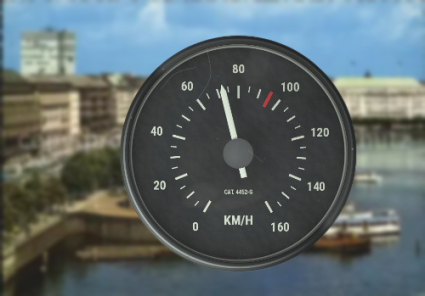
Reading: {"value": 72.5, "unit": "km/h"}
